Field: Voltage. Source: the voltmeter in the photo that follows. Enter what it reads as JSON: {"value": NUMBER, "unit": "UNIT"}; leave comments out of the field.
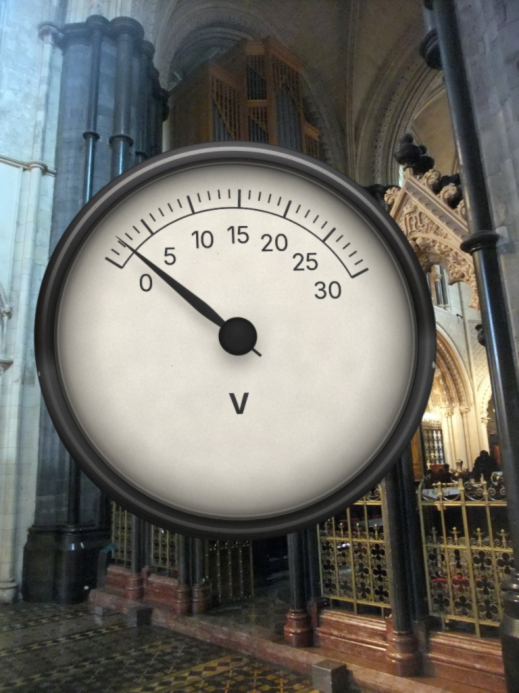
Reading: {"value": 2, "unit": "V"}
